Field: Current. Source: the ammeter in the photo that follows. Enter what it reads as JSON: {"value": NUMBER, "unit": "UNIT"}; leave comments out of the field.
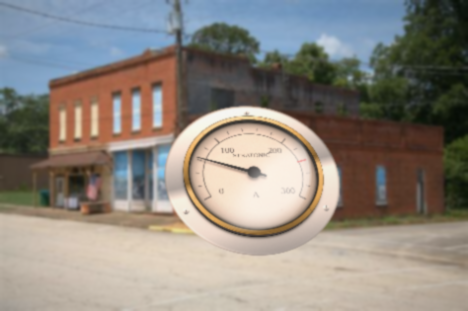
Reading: {"value": 60, "unit": "A"}
